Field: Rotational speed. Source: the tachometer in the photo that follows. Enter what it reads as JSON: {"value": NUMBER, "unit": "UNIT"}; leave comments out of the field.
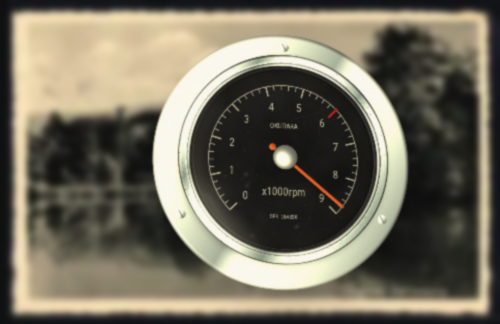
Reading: {"value": 8800, "unit": "rpm"}
